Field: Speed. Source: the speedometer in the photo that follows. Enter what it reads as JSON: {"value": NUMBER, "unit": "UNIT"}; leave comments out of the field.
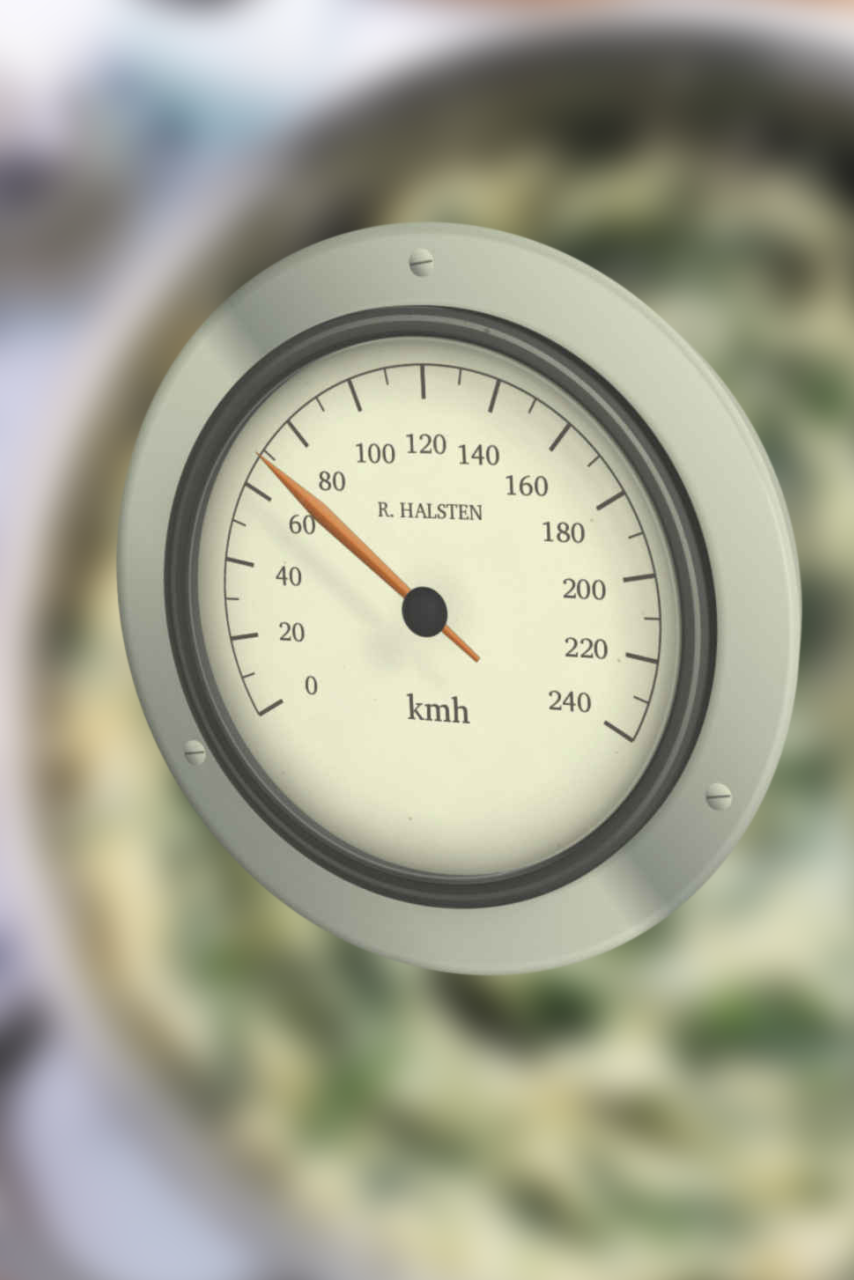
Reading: {"value": 70, "unit": "km/h"}
